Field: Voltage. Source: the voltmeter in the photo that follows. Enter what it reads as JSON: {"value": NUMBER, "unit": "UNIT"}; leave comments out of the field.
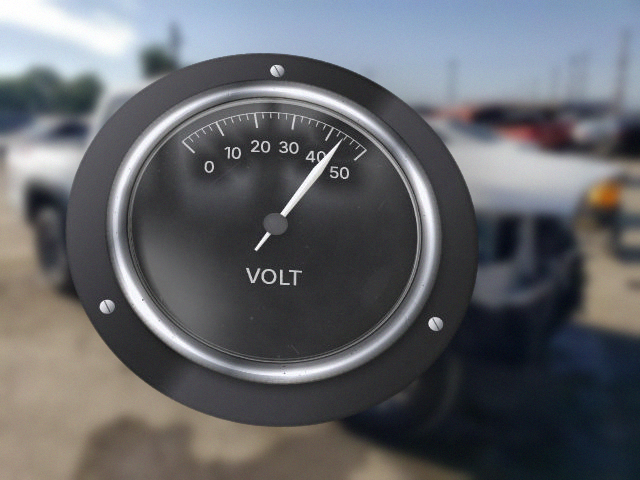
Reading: {"value": 44, "unit": "V"}
